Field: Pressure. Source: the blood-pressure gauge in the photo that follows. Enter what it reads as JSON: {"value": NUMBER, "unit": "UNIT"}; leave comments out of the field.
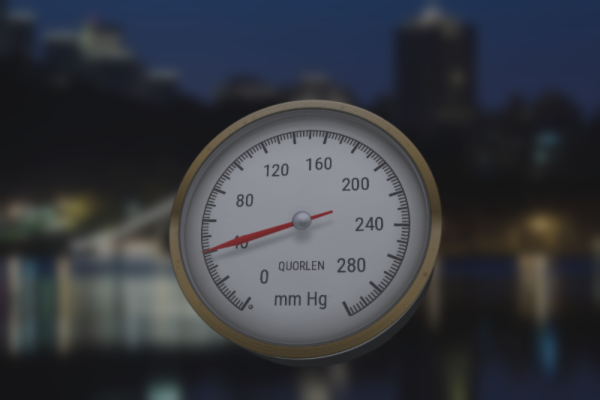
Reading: {"value": 40, "unit": "mmHg"}
